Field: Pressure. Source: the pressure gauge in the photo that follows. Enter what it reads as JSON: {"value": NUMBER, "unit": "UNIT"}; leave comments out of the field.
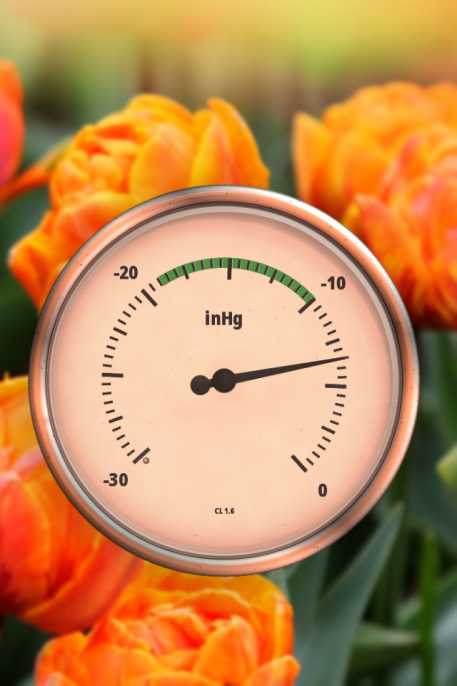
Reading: {"value": -6.5, "unit": "inHg"}
